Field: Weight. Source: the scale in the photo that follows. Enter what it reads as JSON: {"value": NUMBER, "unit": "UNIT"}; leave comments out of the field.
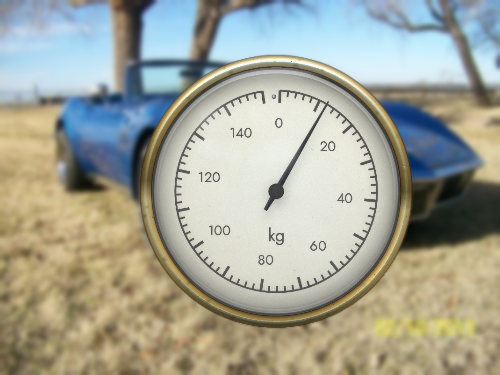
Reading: {"value": 12, "unit": "kg"}
